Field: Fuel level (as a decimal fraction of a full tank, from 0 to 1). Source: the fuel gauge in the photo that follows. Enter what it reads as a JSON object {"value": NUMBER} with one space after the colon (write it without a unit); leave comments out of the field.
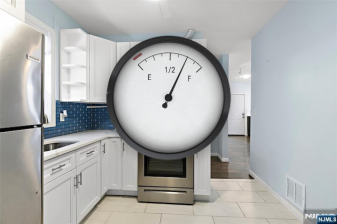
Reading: {"value": 0.75}
